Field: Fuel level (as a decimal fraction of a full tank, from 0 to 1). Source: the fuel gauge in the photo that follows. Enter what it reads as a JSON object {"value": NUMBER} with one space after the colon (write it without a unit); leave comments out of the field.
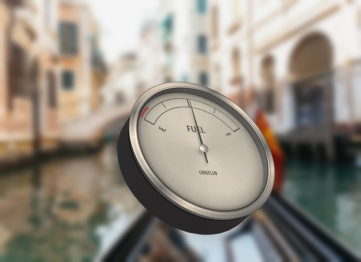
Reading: {"value": 0.5}
